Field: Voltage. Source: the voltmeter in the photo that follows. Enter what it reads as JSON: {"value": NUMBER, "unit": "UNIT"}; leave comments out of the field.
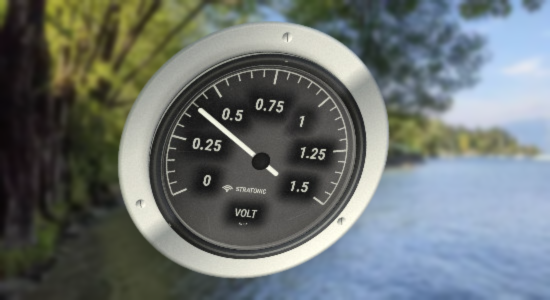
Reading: {"value": 0.4, "unit": "V"}
